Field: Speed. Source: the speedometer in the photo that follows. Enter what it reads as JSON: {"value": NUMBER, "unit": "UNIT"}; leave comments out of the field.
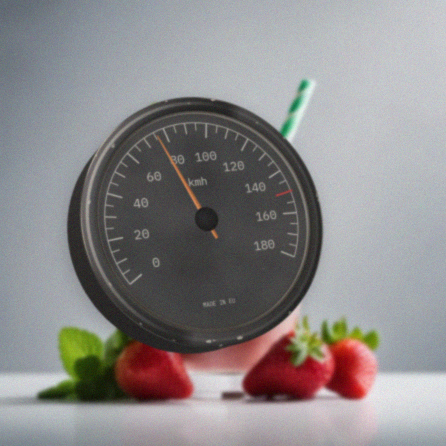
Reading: {"value": 75, "unit": "km/h"}
